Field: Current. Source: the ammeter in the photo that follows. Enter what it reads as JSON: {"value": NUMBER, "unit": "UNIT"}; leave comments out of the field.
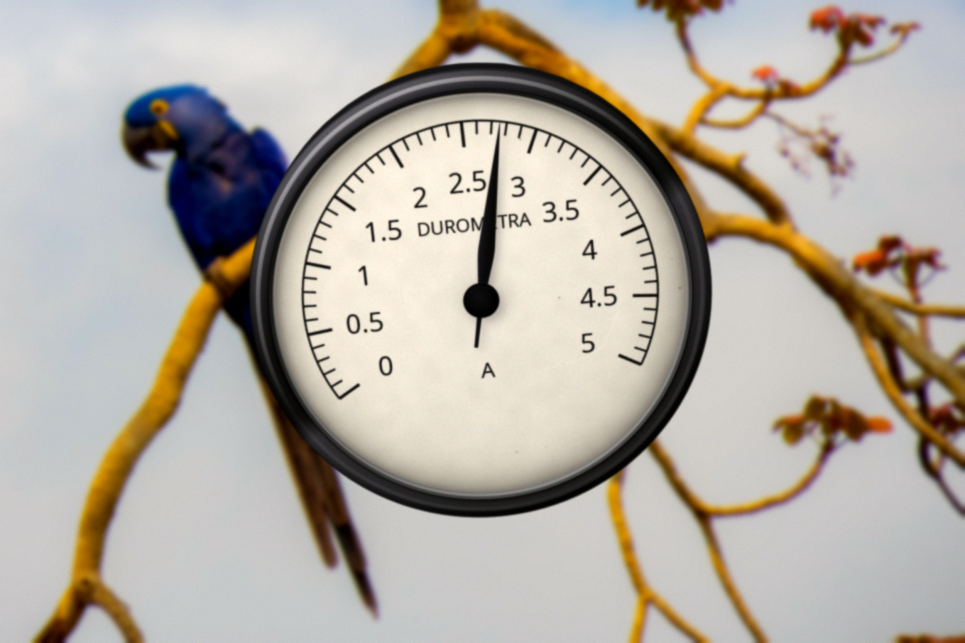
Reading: {"value": 2.75, "unit": "A"}
